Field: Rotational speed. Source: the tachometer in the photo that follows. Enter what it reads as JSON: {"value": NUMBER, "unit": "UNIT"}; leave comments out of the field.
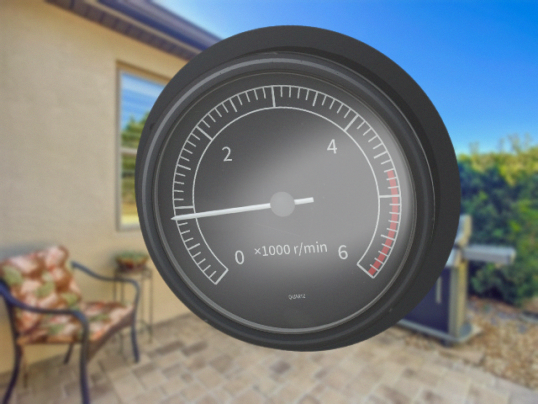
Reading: {"value": 900, "unit": "rpm"}
